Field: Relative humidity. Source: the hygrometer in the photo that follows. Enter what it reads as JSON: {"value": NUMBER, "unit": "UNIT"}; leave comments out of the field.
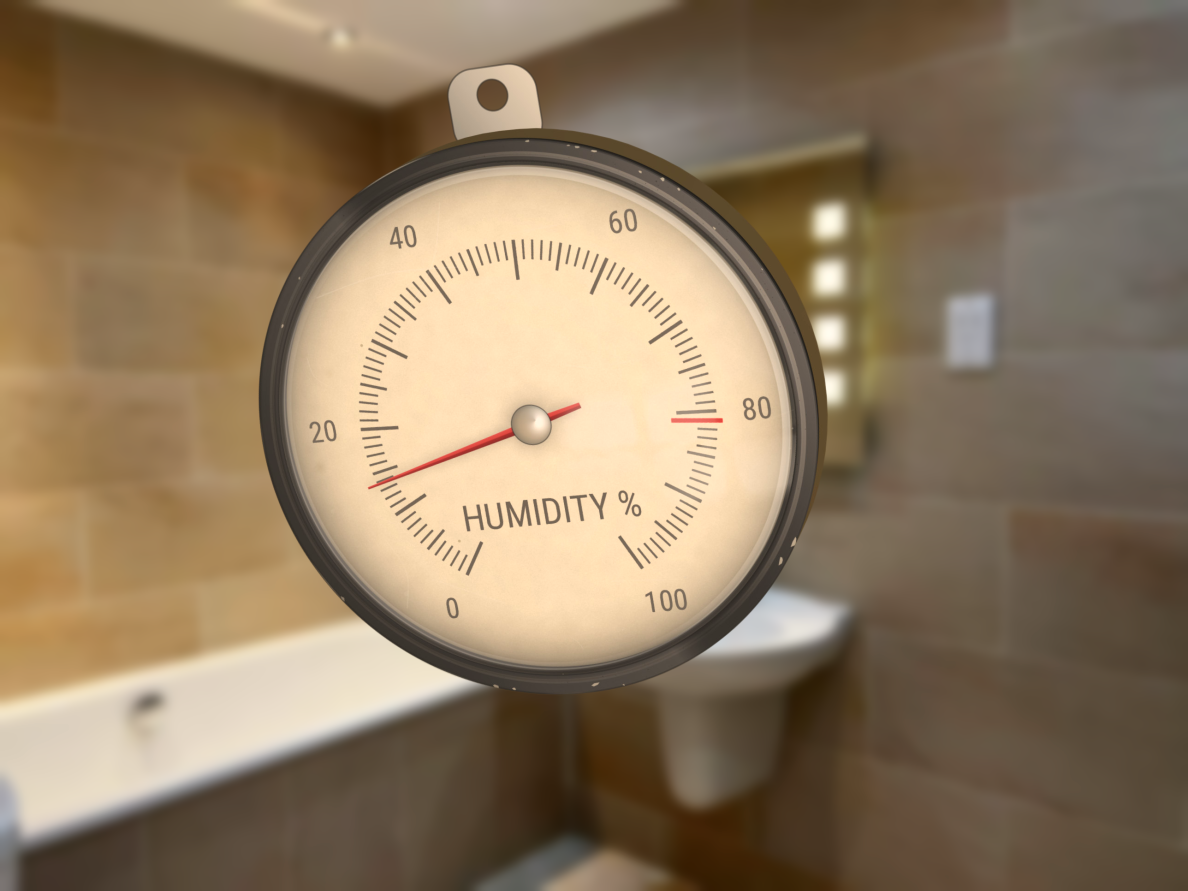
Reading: {"value": 14, "unit": "%"}
